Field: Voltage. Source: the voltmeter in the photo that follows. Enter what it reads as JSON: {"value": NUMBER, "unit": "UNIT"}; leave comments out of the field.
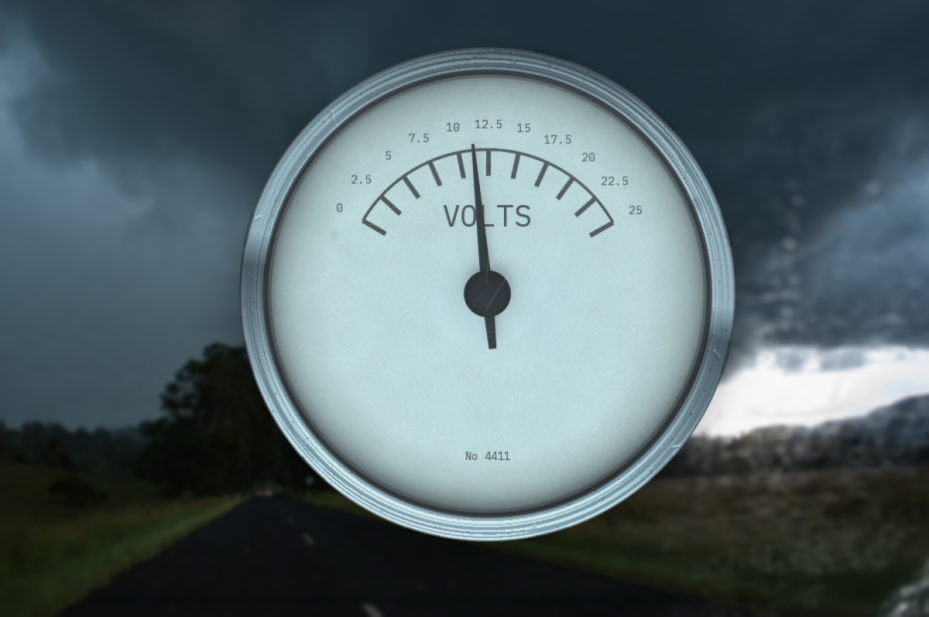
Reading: {"value": 11.25, "unit": "V"}
